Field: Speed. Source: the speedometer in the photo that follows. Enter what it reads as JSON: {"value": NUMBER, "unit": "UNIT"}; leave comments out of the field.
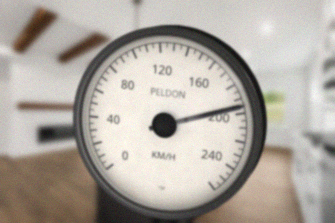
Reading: {"value": 195, "unit": "km/h"}
